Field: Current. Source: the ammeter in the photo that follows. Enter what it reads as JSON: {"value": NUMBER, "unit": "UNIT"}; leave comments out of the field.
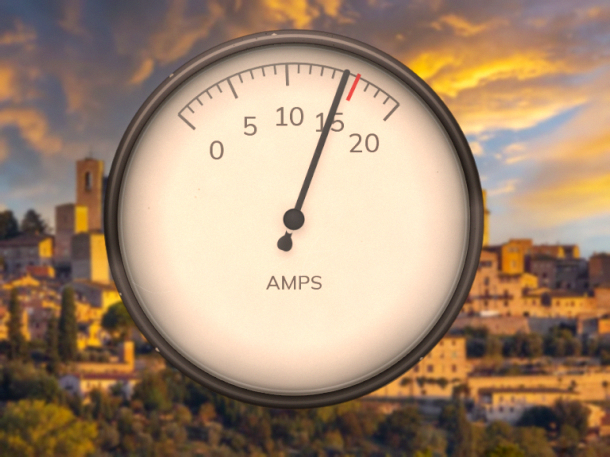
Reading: {"value": 15, "unit": "A"}
